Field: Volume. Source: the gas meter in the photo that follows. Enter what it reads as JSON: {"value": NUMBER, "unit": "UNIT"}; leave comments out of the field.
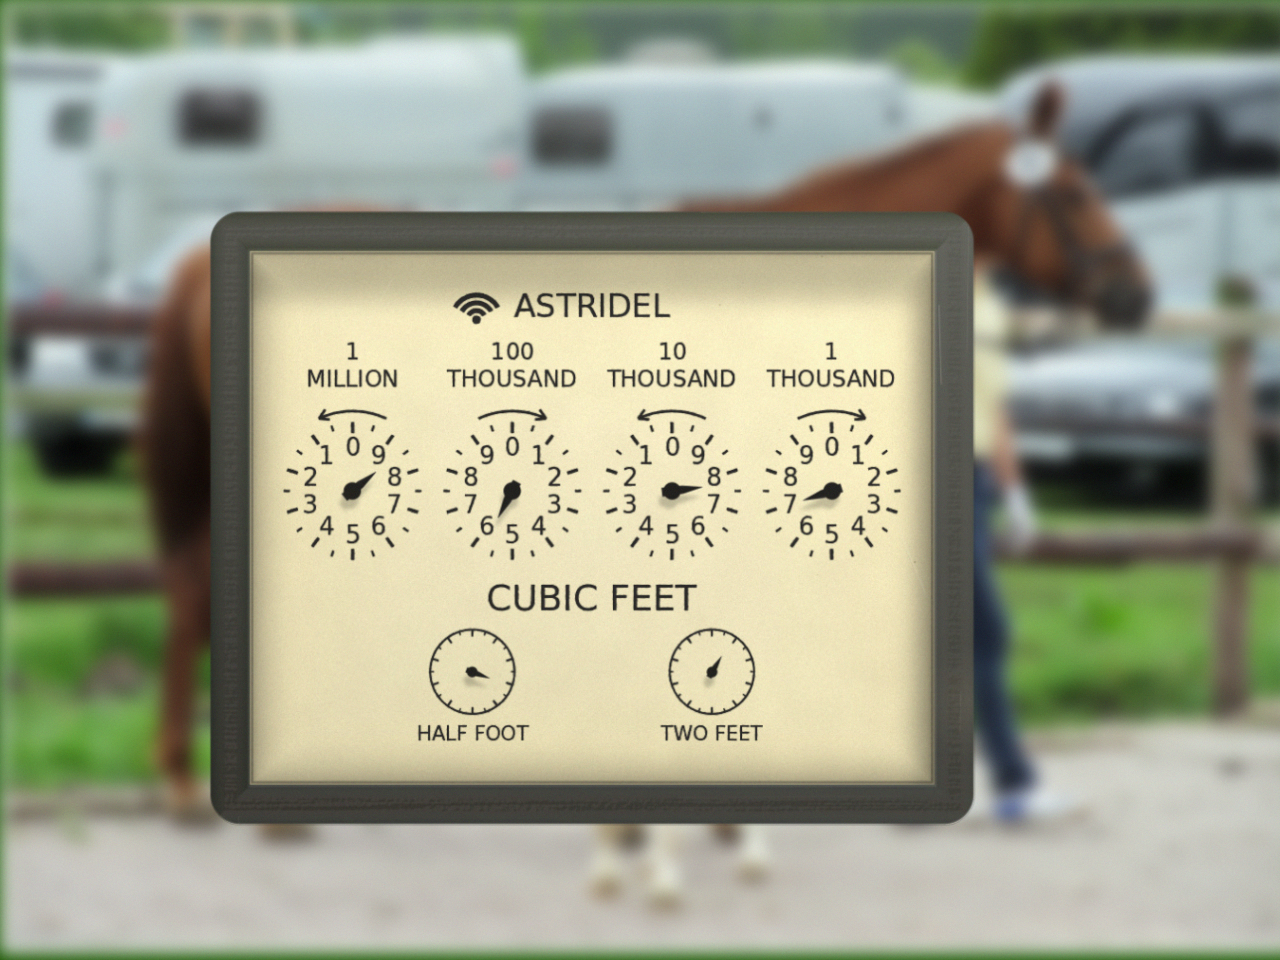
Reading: {"value": 857700, "unit": "ft³"}
